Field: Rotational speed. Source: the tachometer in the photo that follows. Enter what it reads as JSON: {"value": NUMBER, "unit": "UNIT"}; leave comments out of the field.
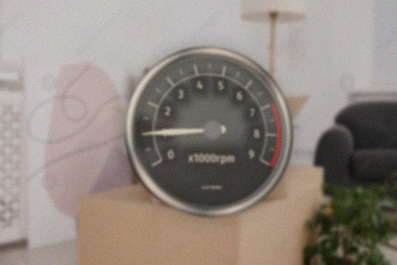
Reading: {"value": 1000, "unit": "rpm"}
